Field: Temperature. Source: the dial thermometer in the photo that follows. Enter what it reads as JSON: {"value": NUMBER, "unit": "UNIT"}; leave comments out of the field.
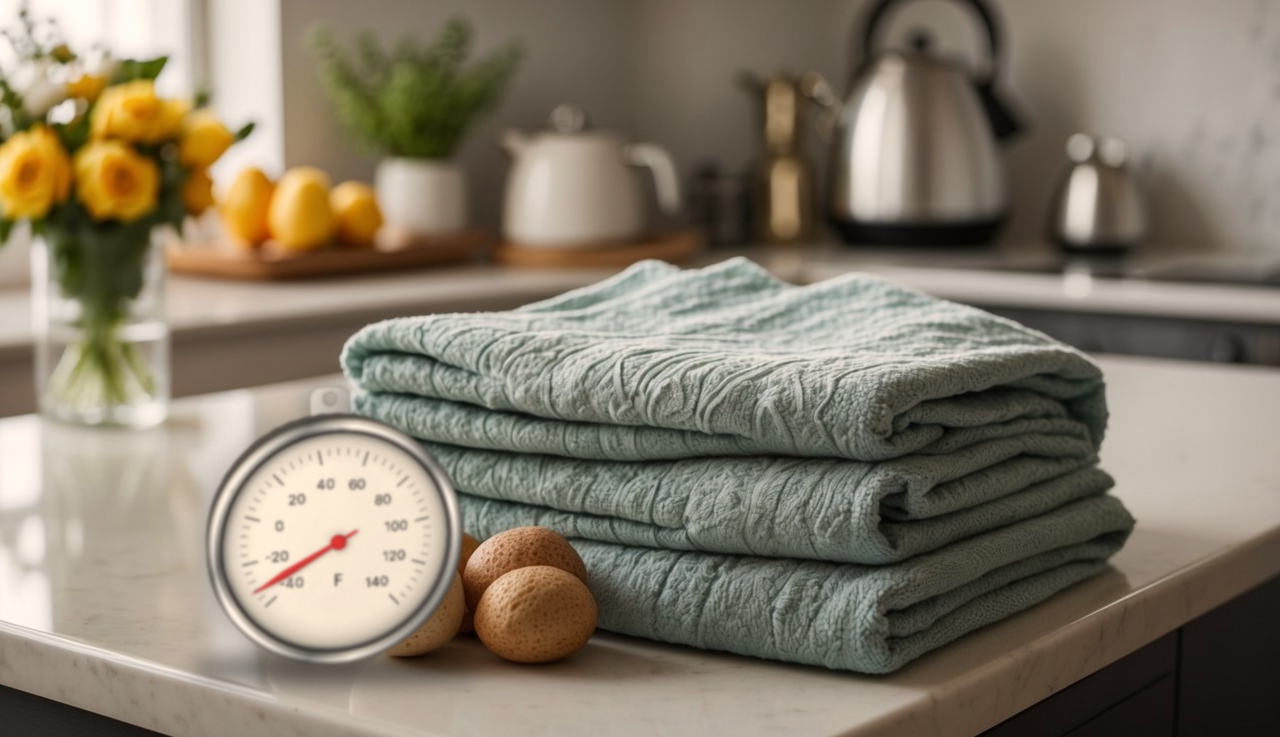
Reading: {"value": -32, "unit": "°F"}
